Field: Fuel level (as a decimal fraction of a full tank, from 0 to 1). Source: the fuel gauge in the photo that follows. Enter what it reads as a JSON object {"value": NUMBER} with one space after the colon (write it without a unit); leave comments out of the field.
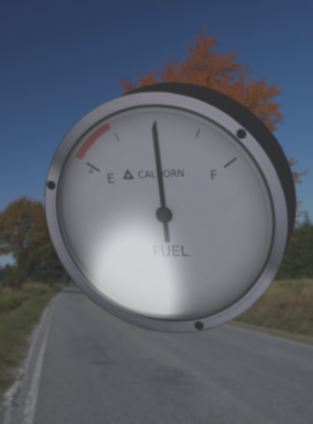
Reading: {"value": 0.5}
